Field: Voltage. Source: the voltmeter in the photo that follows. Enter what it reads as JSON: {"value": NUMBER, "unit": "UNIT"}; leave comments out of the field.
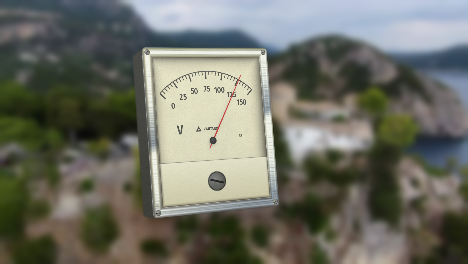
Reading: {"value": 125, "unit": "V"}
